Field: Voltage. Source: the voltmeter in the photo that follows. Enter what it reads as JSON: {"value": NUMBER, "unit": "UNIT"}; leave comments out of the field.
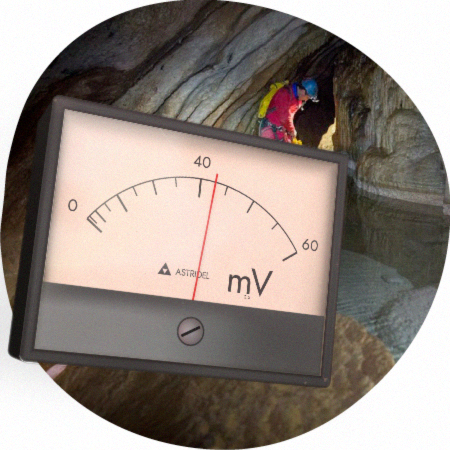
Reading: {"value": 42.5, "unit": "mV"}
